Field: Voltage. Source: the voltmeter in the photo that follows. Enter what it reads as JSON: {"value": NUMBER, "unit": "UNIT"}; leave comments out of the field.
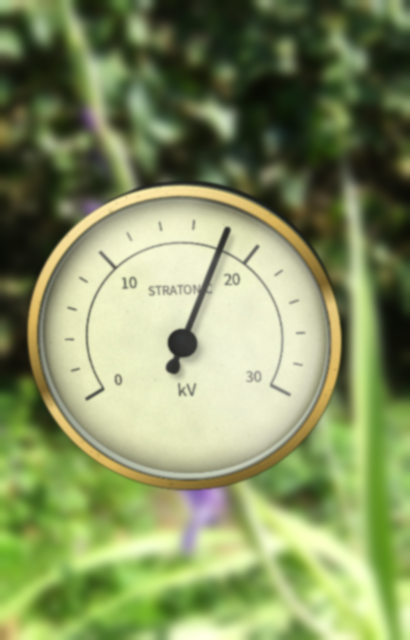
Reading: {"value": 18, "unit": "kV"}
